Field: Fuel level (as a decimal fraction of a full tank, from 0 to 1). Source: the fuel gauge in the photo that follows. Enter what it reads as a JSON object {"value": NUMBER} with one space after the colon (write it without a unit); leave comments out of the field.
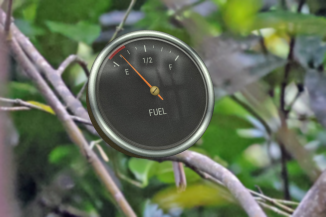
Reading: {"value": 0.125}
